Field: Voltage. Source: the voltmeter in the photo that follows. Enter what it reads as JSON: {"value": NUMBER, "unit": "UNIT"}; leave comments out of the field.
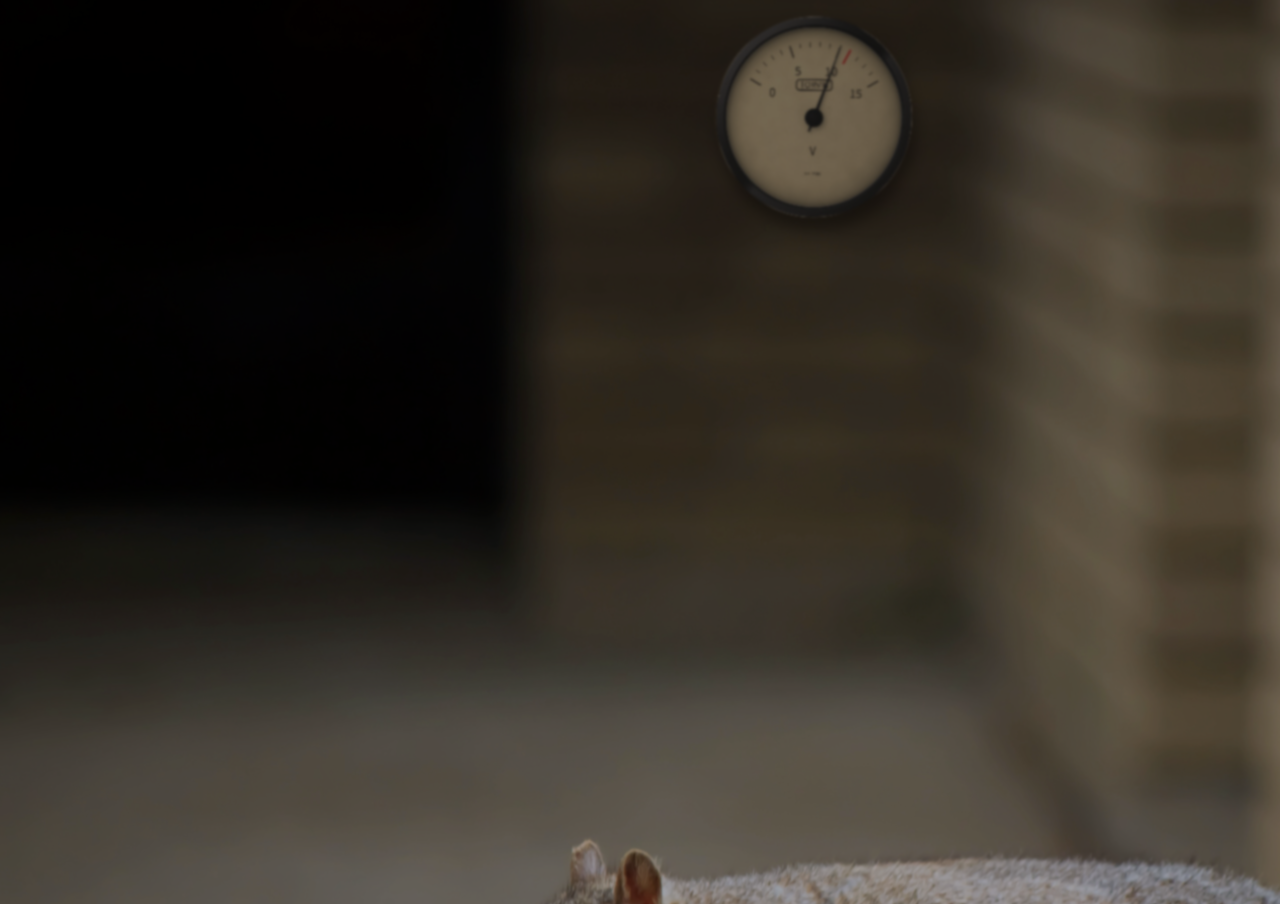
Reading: {"value": 10, "unit": "V"}
